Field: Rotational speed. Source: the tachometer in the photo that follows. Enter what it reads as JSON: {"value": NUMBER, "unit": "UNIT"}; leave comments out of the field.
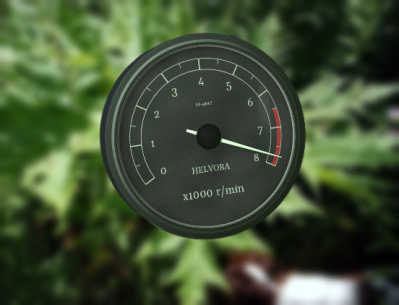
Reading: {"value": 7750, "unit": "rpm"}
